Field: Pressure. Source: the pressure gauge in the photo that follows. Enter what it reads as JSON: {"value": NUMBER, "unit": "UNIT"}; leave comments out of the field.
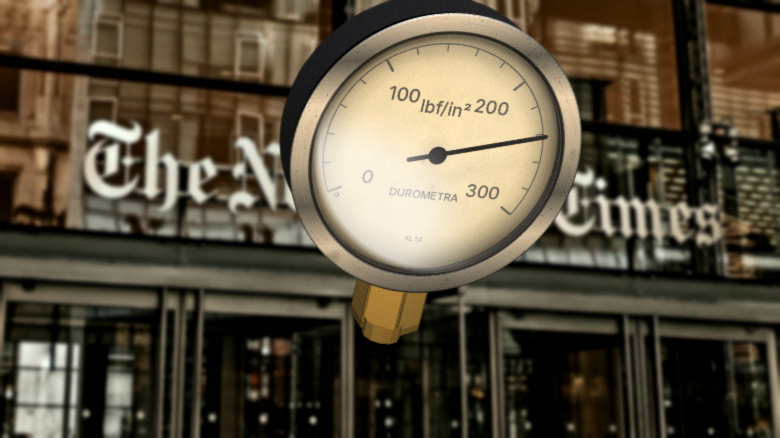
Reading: {"value": 240, "unit": "psi"}
